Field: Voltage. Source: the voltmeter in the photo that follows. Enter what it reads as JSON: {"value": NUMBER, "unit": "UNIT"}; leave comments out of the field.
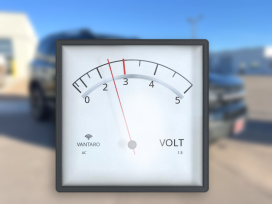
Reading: {"value": 2.5, "unit": "V"}
